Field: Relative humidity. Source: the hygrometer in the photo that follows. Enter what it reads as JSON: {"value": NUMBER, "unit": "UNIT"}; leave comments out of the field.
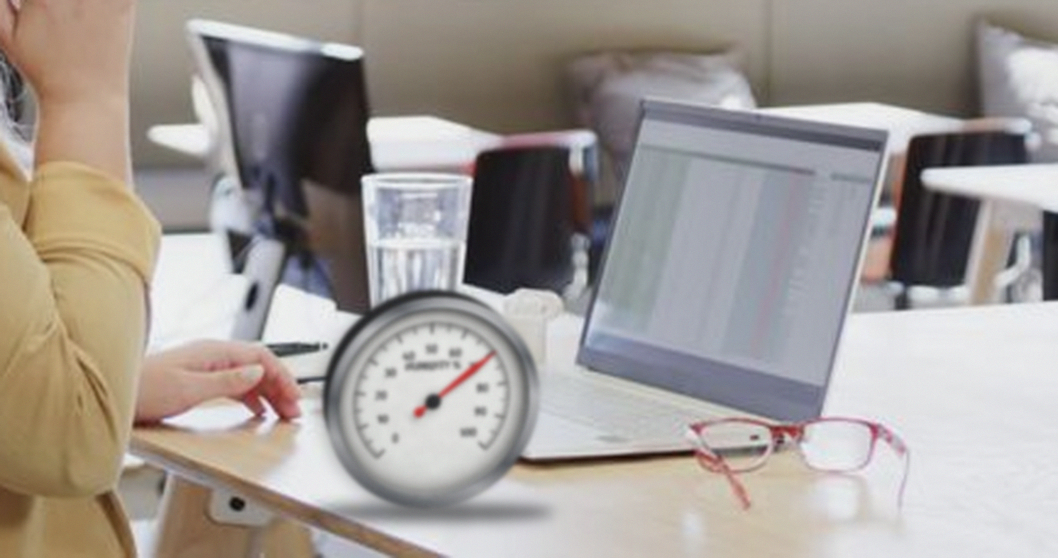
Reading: {"value": 70, "unit": "%"}
